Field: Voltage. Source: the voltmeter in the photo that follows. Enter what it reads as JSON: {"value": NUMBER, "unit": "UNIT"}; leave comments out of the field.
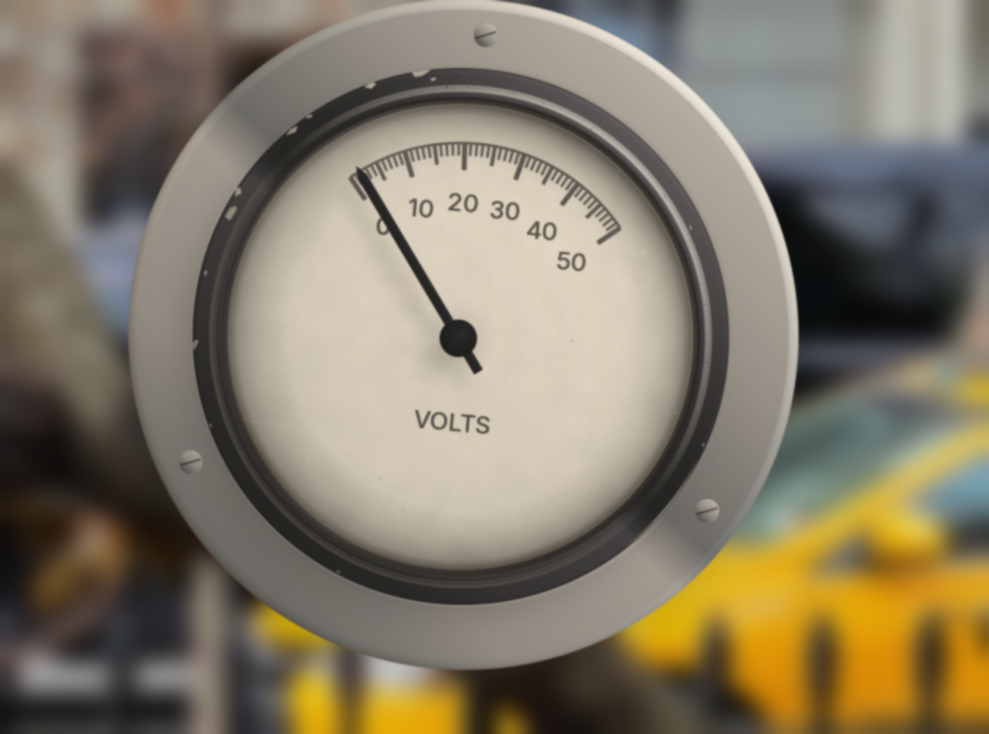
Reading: {"value": 2, "unit": "V"}
